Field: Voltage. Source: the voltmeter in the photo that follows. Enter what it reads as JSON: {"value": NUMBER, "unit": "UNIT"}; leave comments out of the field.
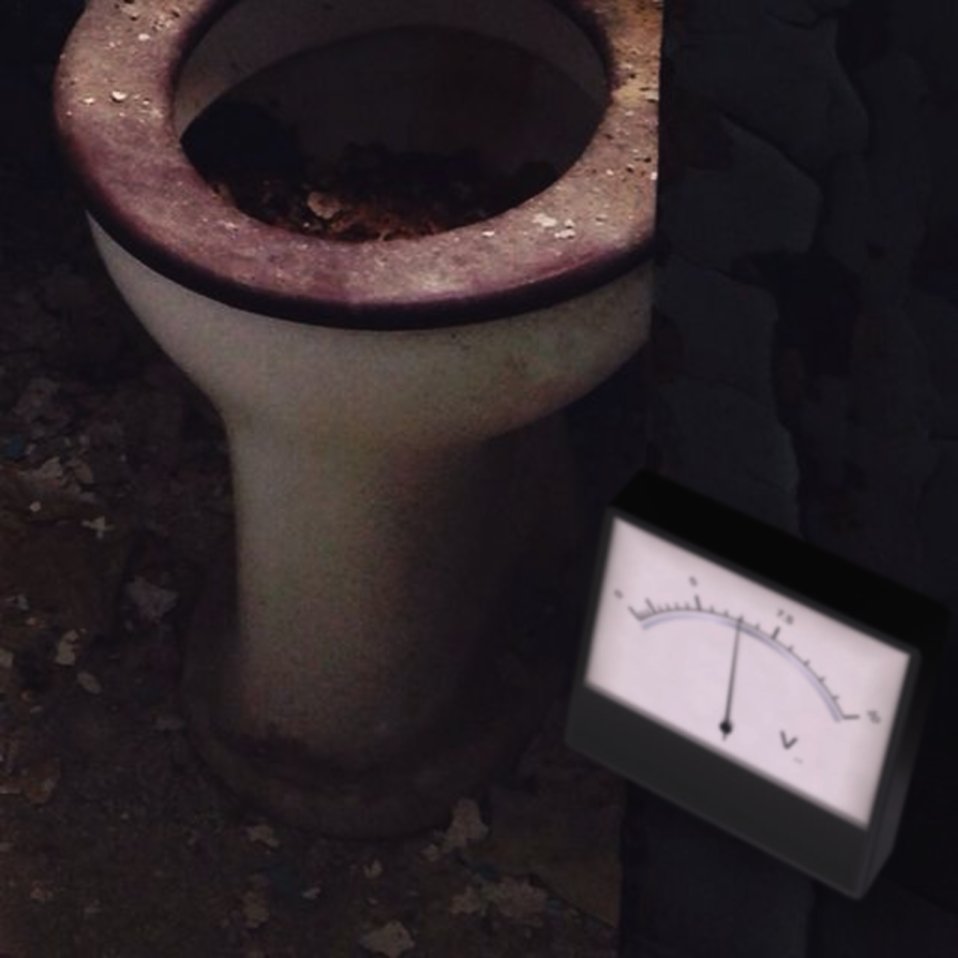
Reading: {"value": 6.5, "unit": "V"}
